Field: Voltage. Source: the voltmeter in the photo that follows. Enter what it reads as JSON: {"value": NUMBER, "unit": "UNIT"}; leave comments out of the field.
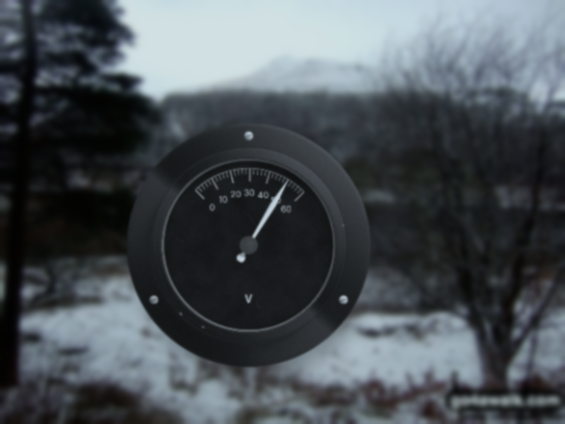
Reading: {"value": 50, "unit": "V"}
